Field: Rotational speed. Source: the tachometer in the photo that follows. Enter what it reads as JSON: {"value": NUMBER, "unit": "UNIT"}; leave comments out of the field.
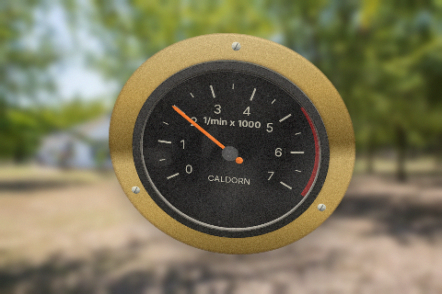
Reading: {"value": 2000, "unit": "rpm"}
